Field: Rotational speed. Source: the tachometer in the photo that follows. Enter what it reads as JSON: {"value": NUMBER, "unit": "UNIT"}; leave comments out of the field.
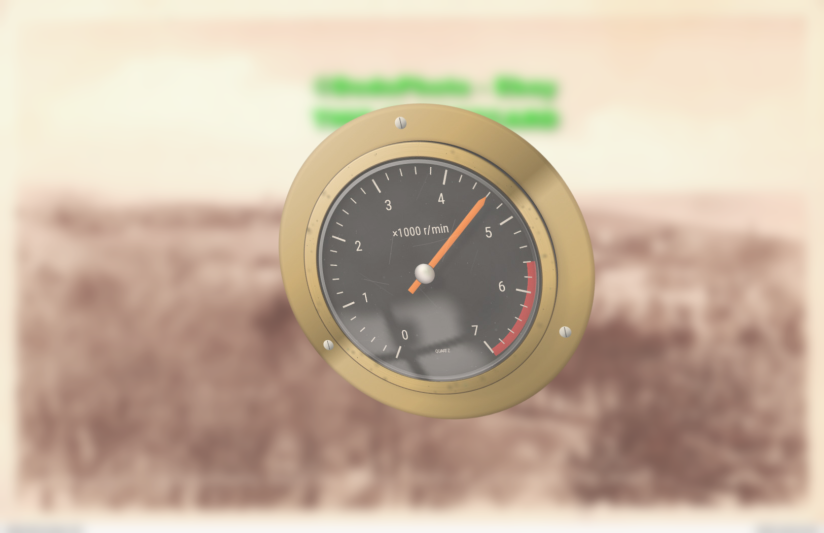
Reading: {"value": 4600, "unit": "rpm"}
